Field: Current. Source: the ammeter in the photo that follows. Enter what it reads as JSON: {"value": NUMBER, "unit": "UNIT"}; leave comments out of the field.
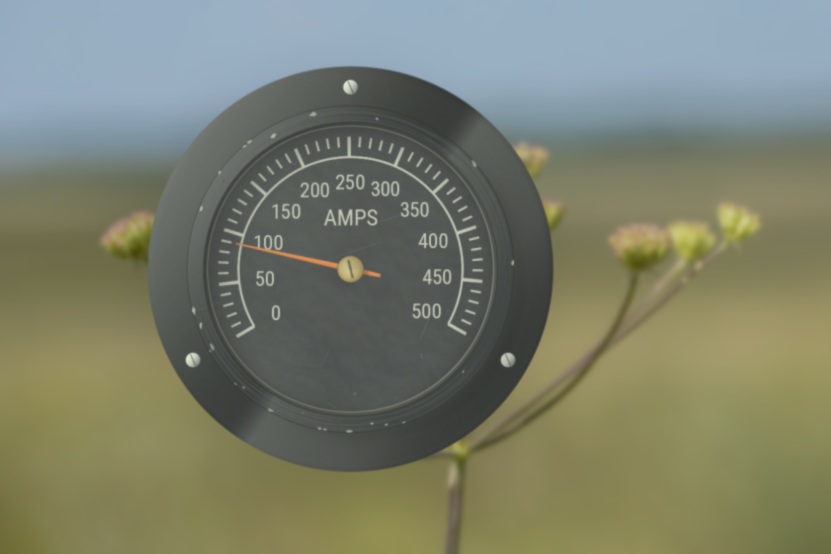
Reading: {"value": 90, "unit": "A"}
